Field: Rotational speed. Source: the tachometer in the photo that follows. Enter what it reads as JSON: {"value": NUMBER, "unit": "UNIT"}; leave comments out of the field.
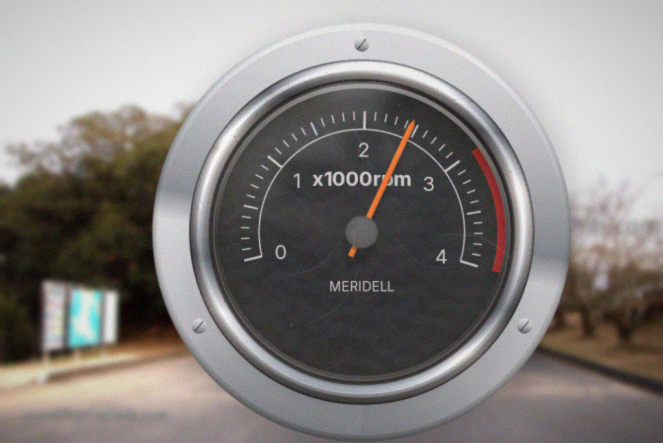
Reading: {"value": 2450, "unit": "rpm"}
